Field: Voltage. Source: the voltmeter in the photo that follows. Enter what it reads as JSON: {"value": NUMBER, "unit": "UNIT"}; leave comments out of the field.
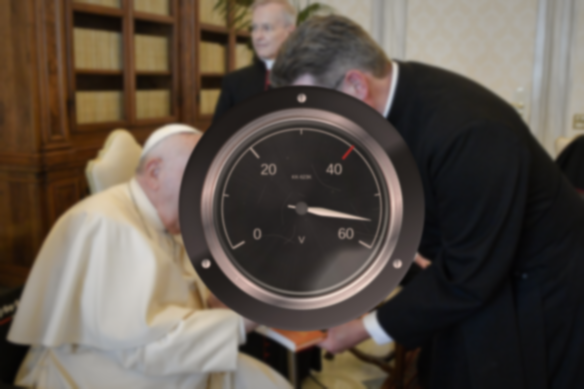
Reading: {"value": 55, "unit": "V"}
